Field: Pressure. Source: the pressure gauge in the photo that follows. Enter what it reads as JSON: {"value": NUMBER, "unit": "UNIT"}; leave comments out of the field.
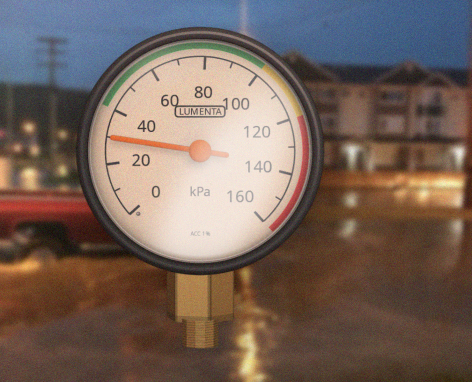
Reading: {"value": 30, "unit": "kPa"}
